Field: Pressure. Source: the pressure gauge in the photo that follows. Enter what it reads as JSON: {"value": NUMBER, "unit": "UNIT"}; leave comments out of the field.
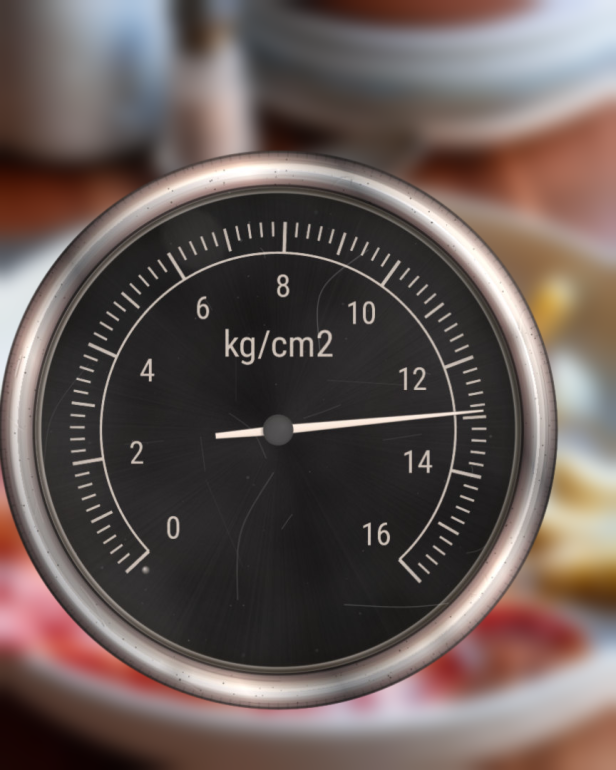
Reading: {"value": 12.9, "unit": "kg/cm²"}
